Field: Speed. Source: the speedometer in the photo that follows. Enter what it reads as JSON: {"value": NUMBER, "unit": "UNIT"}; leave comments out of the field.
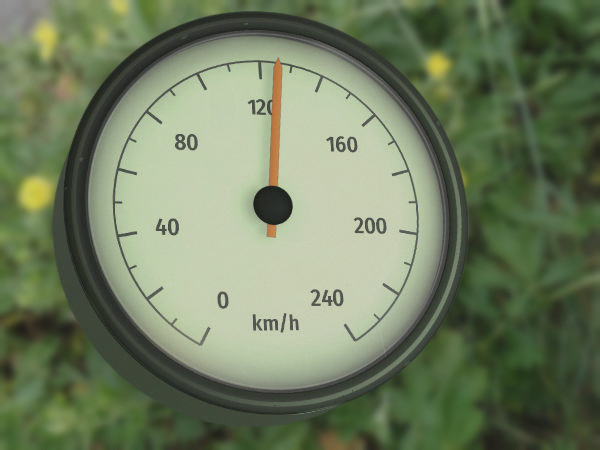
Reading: {"value": 125, "unit": "km/h"}
